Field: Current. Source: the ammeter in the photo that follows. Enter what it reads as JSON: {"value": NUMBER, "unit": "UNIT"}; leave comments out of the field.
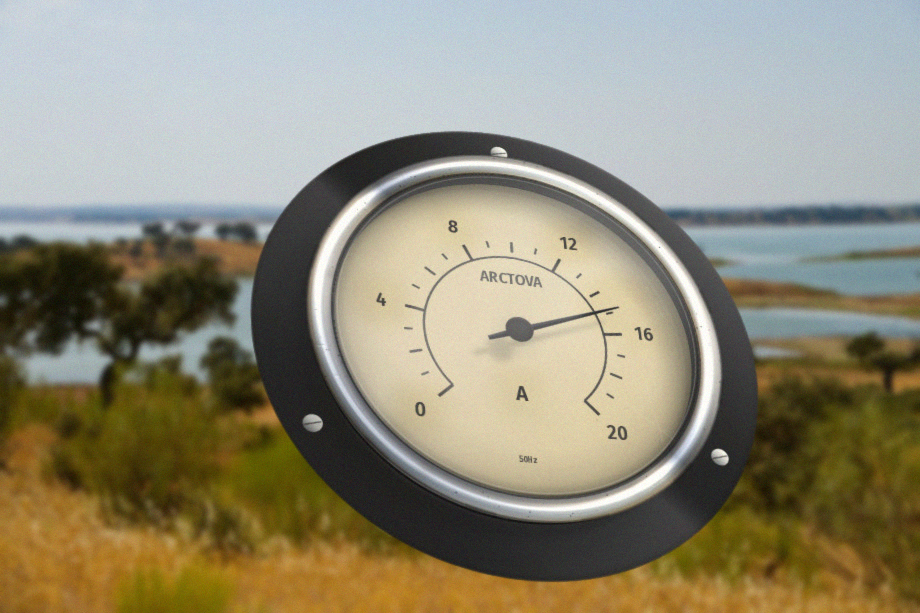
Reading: {"value": 15, "unit": "A"}
